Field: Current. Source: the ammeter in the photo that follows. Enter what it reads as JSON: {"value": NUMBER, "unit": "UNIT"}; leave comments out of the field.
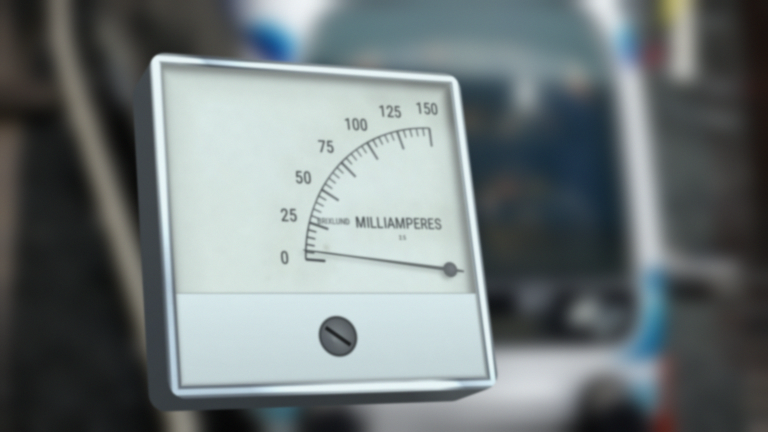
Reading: {"value": 5, "unit": "mA"}
